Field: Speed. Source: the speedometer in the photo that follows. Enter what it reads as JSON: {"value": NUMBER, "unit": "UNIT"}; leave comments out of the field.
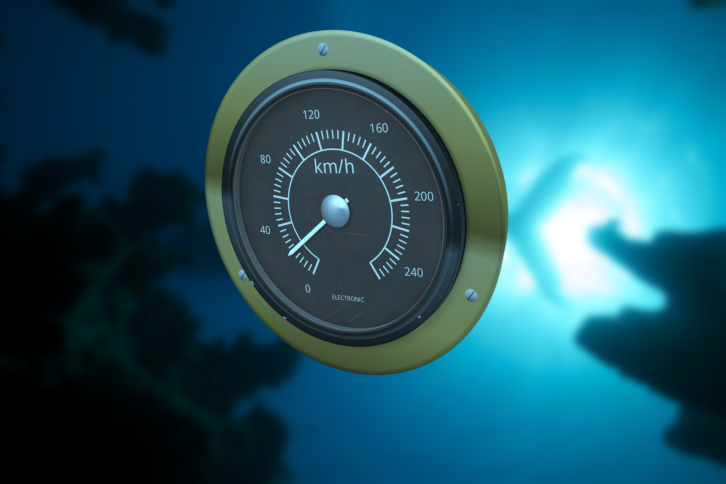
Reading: {"value": 20, "unit": "km/h"}
